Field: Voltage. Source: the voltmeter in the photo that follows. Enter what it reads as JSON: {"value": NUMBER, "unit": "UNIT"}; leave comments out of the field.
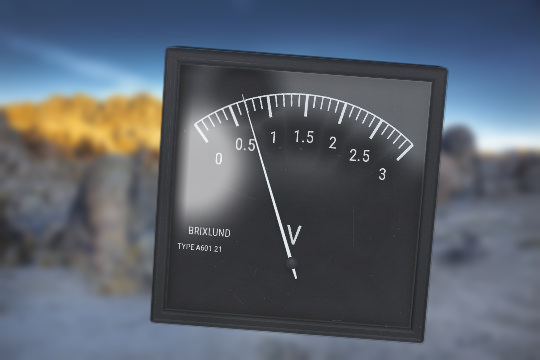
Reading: {"value": 0.7, "unit": "V"}
